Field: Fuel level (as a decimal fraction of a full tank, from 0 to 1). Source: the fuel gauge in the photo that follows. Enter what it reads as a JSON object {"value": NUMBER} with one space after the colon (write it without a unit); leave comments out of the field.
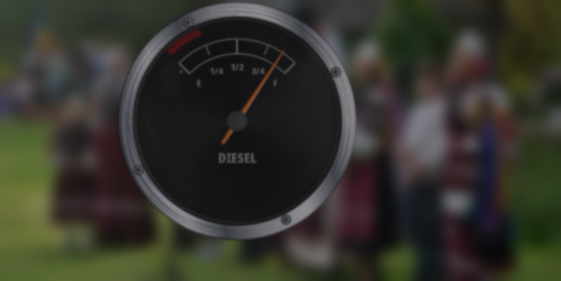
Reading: {"value": 0.875}
